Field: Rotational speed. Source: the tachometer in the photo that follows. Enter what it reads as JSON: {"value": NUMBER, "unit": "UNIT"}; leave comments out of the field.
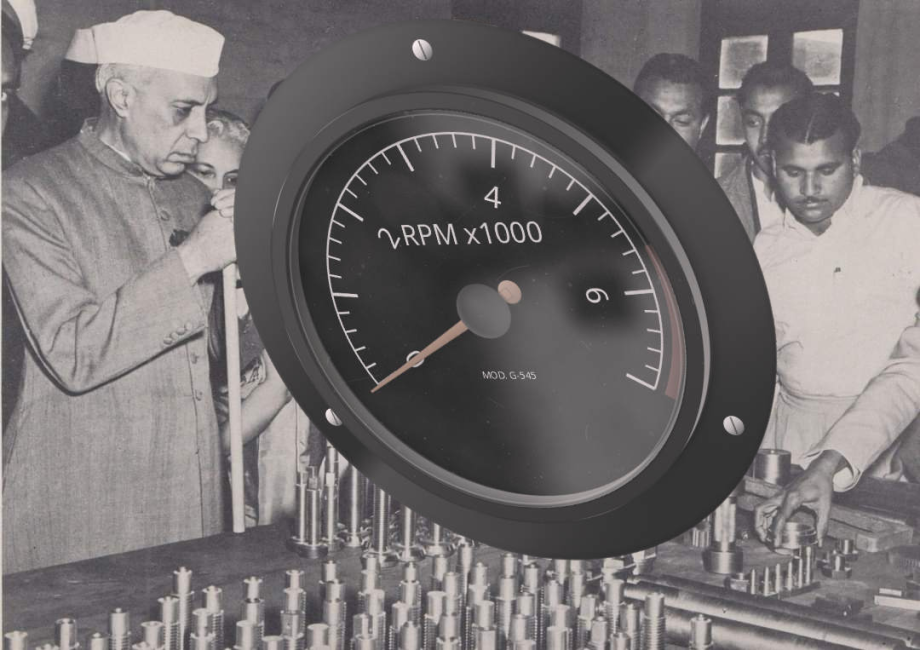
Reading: {"value": 0, "unit": "rpm"}
